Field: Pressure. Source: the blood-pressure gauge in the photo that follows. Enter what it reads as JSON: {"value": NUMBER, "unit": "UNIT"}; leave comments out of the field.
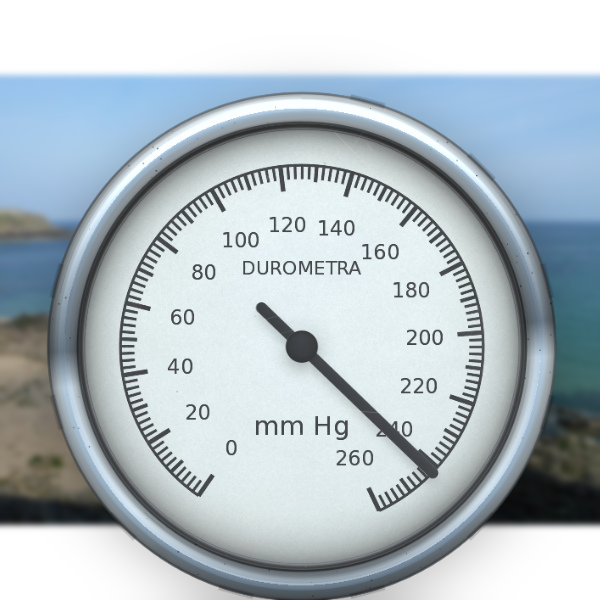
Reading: {"value": 242, "unit": "mmHg"}
